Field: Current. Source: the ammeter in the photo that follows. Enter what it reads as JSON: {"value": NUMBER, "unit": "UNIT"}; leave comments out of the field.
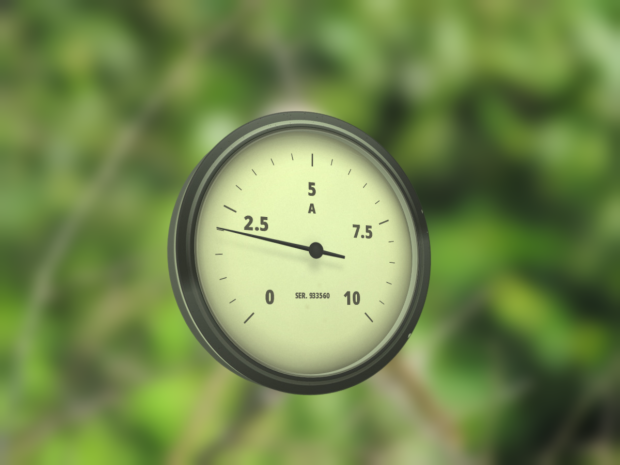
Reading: {"value": 2, "unit": "A"}
